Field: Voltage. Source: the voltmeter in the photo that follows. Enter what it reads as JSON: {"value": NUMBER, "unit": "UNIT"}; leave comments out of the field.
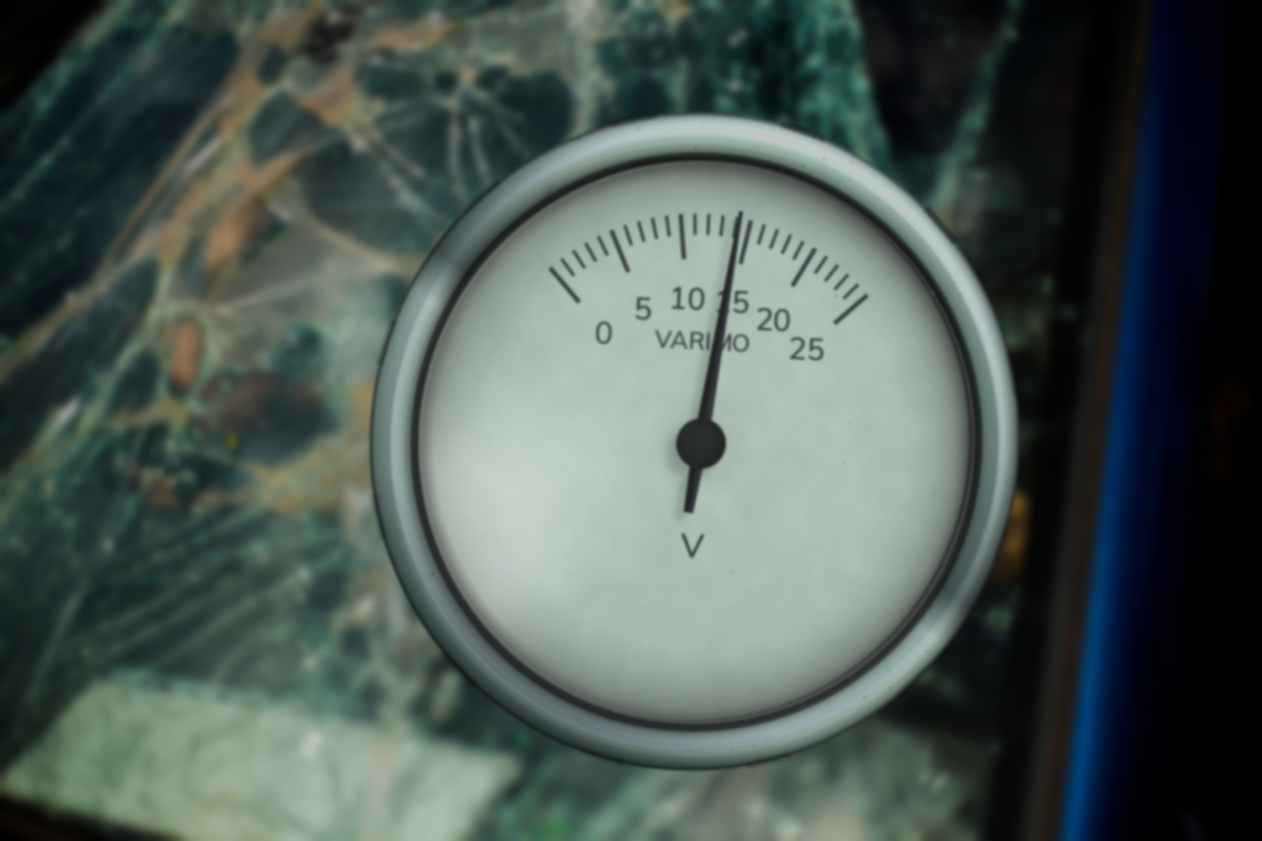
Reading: {"value": 14, "unit": "V"}
